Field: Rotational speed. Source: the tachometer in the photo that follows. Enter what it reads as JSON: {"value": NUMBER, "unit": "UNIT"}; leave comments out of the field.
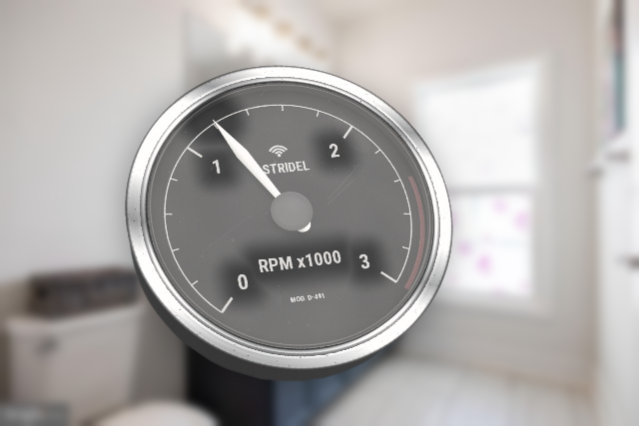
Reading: {"value": 1200, "unit": "rpm"}
